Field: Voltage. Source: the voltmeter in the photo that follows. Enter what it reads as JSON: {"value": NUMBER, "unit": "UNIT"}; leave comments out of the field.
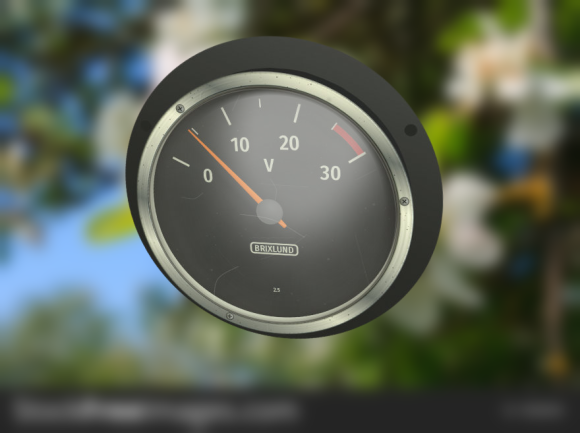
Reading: {"value": 5, "unit": "V"}
